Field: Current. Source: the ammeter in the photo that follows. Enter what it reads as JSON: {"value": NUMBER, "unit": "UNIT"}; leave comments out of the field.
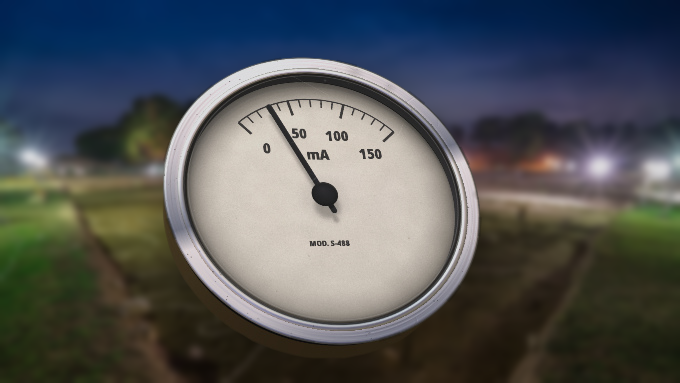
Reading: {"value": 30, "unit": "mA"}
